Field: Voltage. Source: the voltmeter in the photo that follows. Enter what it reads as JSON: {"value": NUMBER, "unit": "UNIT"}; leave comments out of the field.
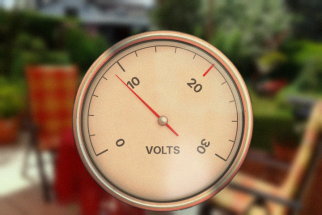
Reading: {"value": 9, "unit": "V"}
